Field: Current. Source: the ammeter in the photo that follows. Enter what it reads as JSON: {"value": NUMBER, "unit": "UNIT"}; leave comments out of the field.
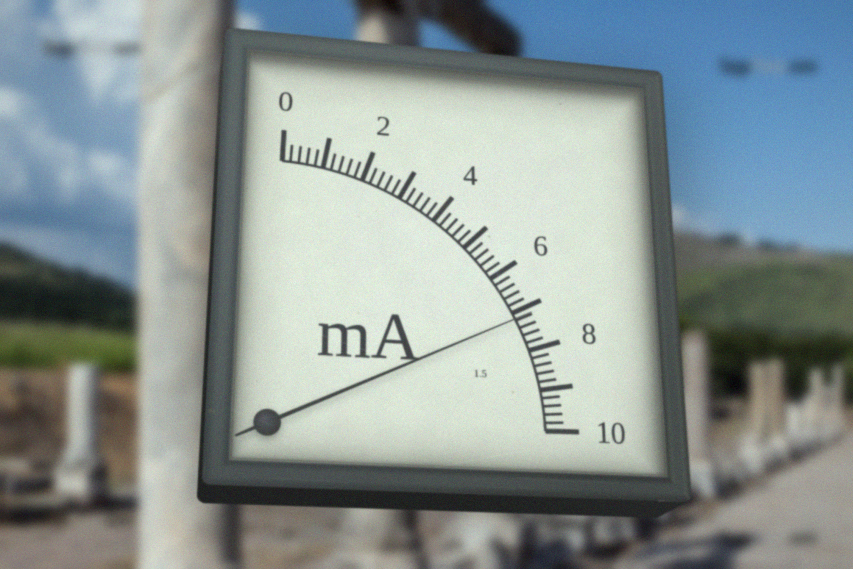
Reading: {"value": 7.2, "unit": "mA"}
